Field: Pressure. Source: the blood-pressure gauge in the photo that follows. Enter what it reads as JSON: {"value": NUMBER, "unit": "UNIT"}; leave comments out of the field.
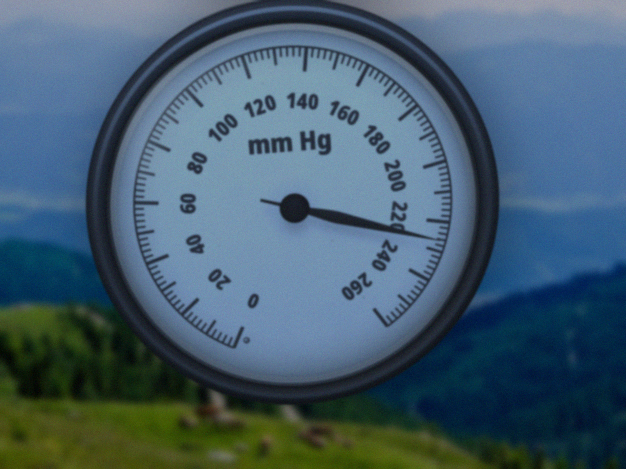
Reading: {"value": 226, "unit": "mmHg"}
